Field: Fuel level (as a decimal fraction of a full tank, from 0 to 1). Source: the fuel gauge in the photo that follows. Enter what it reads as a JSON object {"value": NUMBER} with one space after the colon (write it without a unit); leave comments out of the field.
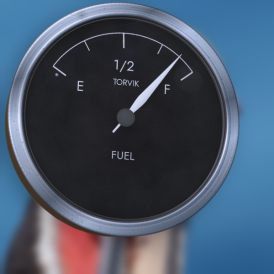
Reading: {"value": 0.875}
